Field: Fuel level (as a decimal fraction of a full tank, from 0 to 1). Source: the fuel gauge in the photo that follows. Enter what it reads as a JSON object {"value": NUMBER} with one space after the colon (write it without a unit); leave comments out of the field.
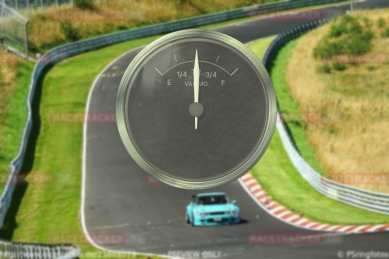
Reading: {"value": 0.5}
